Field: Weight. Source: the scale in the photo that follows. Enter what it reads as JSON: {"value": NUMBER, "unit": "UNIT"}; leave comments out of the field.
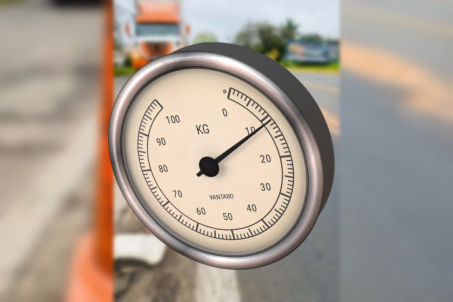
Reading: {"value": 11, "unit": "kg"}
